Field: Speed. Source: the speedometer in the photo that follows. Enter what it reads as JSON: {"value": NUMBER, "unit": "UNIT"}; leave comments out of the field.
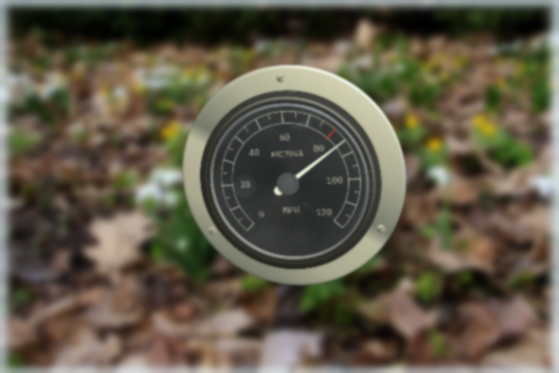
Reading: {"value": 85, "unit": "mph"}
